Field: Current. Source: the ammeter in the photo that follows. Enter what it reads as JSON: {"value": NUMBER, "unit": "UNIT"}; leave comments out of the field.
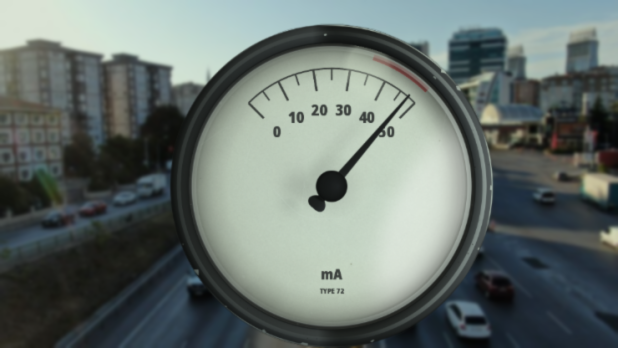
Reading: {"value": 47.5, "unit": "mA"}
